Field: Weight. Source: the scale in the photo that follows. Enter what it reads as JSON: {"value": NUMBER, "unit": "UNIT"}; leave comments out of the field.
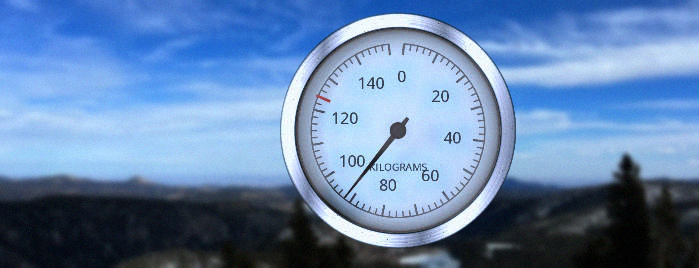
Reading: {"value": 92, "unit": "kg"}
